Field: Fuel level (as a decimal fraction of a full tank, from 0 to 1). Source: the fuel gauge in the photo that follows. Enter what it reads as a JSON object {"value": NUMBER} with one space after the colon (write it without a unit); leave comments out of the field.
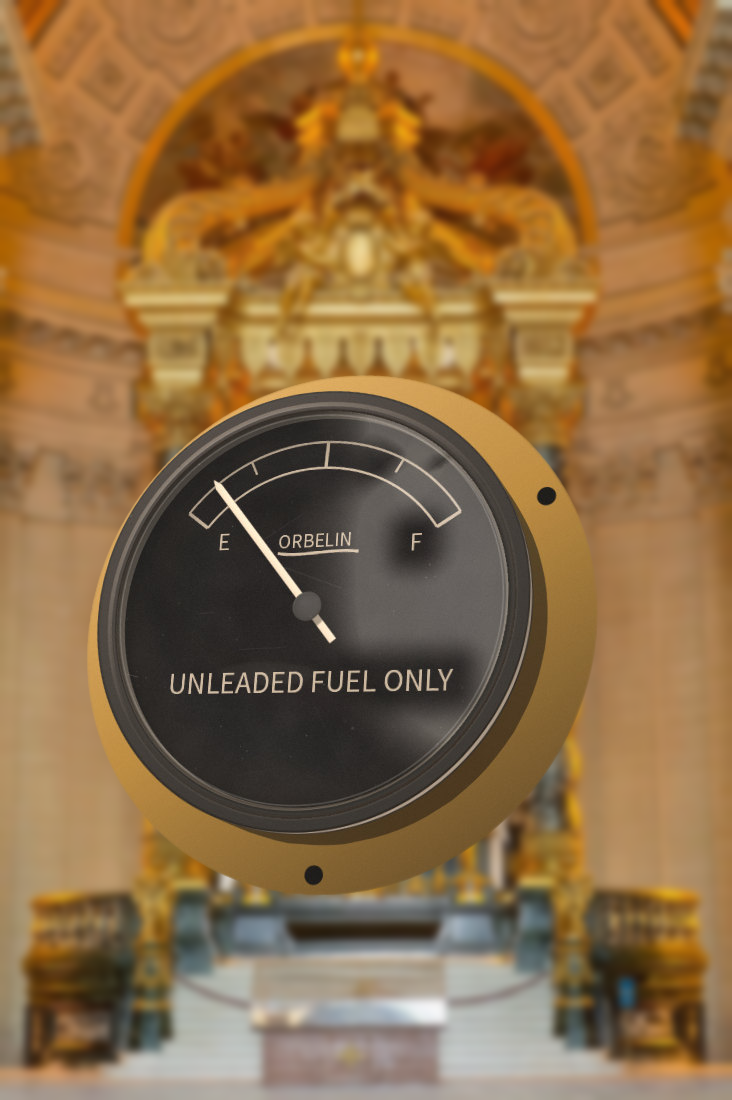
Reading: {"value": 0.125}
